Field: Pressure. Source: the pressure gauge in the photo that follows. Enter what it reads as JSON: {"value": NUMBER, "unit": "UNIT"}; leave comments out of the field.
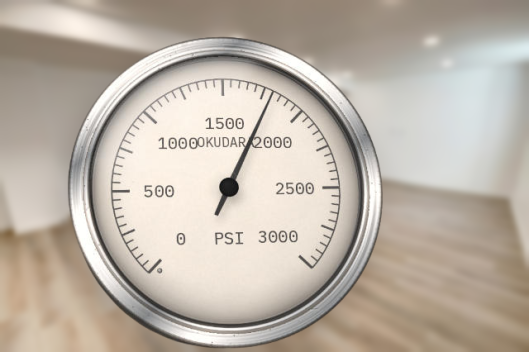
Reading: {"value": 1800, "unit": "psi"}
